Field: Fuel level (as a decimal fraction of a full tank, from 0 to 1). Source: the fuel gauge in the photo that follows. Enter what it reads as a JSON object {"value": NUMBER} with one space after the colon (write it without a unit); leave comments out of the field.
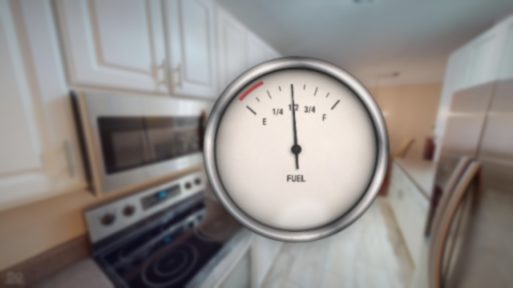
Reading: {"value": 0.5}
